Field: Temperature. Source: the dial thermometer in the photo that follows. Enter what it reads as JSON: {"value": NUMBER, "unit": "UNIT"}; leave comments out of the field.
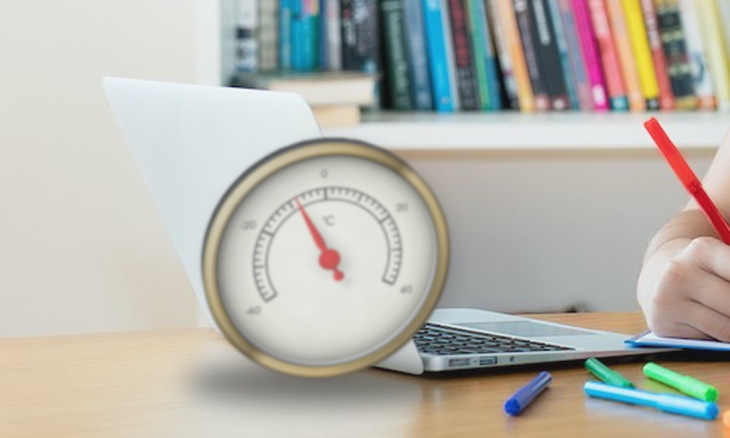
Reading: {"value": -8, "unit": "°C"}
